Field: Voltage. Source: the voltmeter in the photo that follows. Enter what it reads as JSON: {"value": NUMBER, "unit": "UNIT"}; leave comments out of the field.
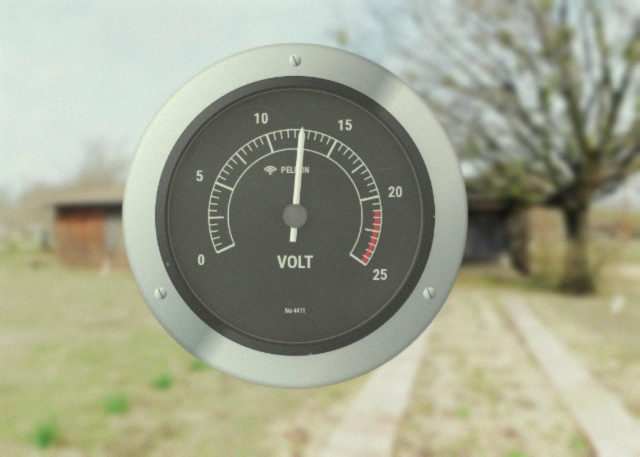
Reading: {"value": 12.5, "unit": "V"}
